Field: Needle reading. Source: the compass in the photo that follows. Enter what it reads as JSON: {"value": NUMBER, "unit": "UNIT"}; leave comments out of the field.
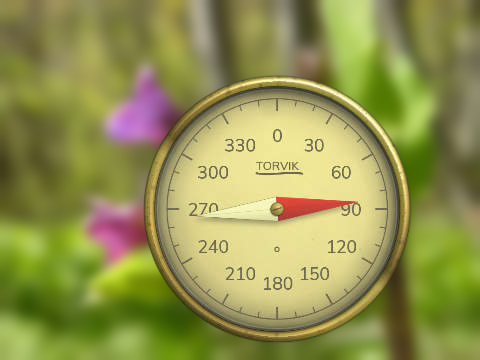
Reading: {"value": 85, "unit": "°"}
